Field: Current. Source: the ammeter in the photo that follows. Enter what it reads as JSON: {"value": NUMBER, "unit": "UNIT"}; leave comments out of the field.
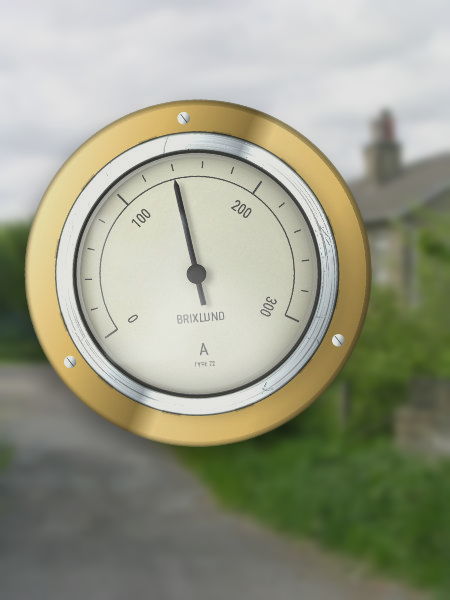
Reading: {"value": 140, "unit": "A"}
